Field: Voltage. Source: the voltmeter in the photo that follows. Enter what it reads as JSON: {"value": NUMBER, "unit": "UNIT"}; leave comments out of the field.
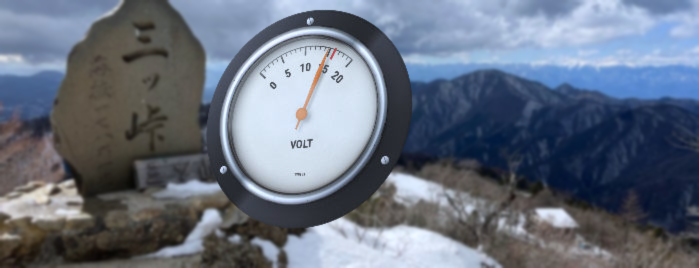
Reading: {"value": 15, "unit": "V"}
